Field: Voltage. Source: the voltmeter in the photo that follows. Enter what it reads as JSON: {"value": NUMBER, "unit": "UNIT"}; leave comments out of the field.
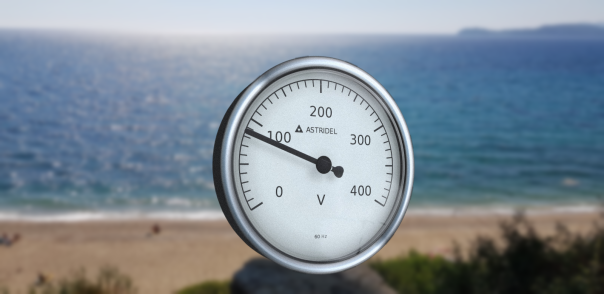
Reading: {"value": 85, "unit": "V"}
